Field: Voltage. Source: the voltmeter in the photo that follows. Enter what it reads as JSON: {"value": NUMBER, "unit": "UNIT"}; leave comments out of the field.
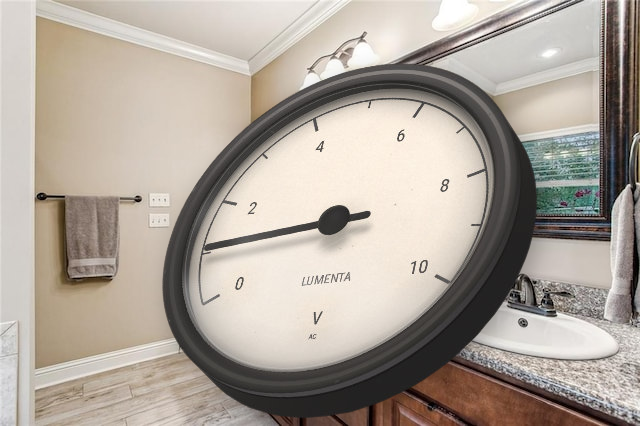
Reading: {"value": 1, "unit": "V"}
